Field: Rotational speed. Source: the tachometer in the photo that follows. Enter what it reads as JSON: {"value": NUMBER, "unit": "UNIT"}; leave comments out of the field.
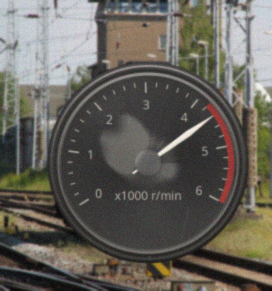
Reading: {"value": 4400, "unit": "rpm"}
